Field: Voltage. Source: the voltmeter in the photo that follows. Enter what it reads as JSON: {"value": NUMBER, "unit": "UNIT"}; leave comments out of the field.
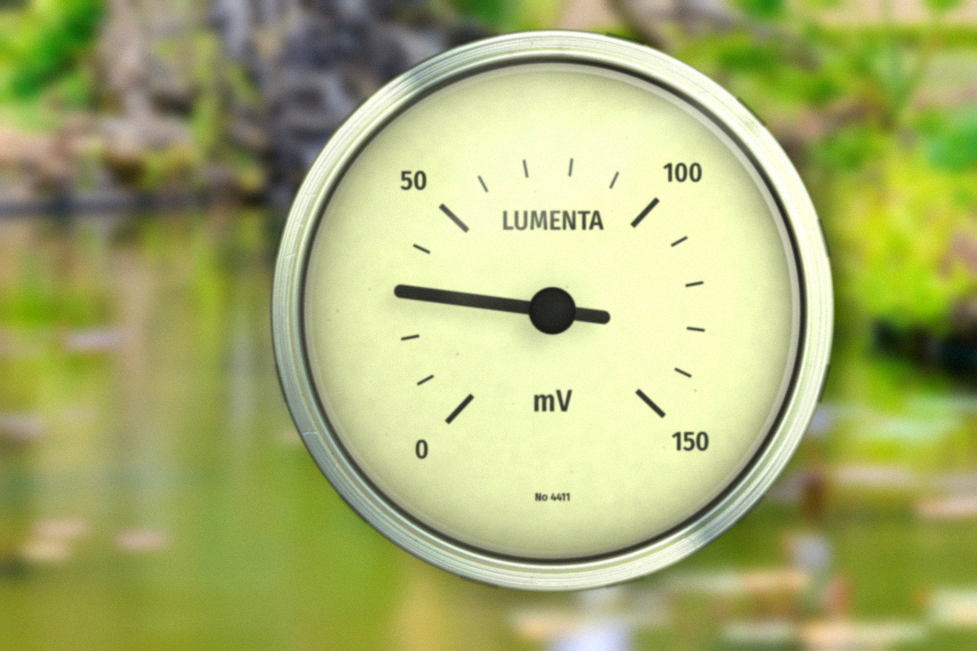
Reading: {"value": 30, "unit": "mV"}
